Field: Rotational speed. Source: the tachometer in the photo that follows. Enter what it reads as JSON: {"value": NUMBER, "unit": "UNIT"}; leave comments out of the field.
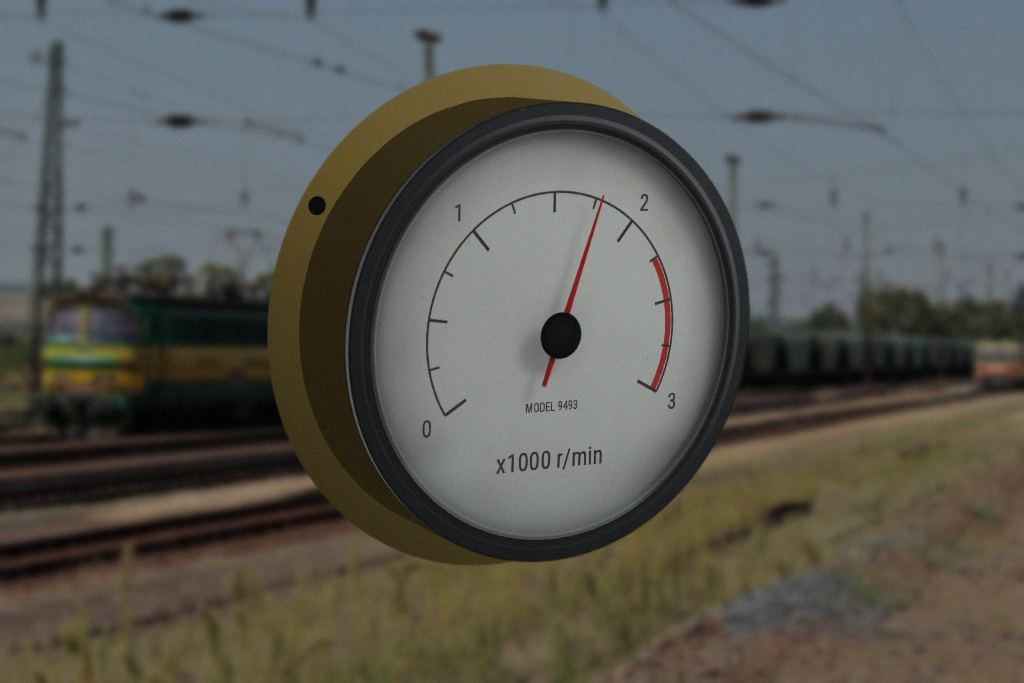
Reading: {"value": 1750, "unit": "rpm"}
